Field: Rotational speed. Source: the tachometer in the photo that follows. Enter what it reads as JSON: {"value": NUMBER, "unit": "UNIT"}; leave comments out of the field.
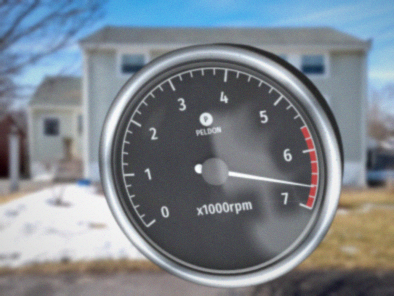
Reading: {"value": 6600, "unit": "rpm"}
